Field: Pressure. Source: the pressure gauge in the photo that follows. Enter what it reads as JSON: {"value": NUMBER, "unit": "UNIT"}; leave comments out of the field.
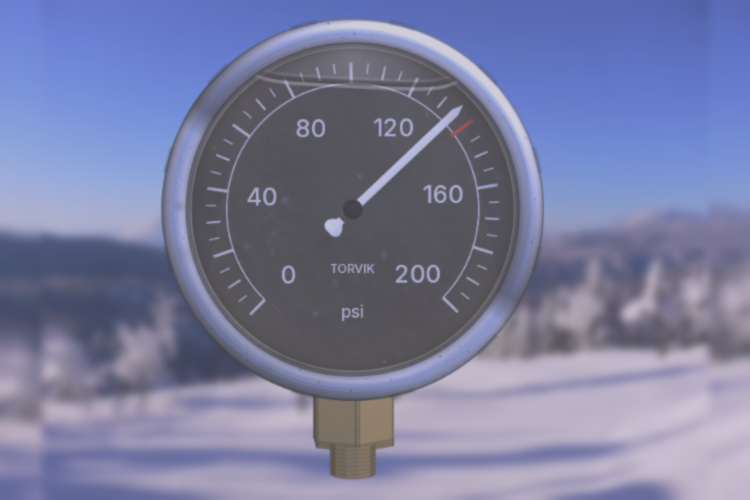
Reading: {"value": 135, "unit": "psi"}
